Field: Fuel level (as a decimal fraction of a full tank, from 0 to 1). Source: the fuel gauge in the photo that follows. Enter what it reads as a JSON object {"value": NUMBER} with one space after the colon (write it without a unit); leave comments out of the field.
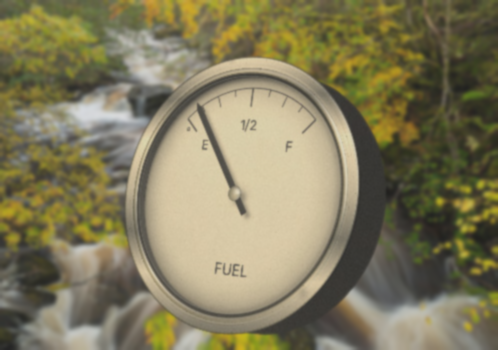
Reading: {"value": 0.125}
